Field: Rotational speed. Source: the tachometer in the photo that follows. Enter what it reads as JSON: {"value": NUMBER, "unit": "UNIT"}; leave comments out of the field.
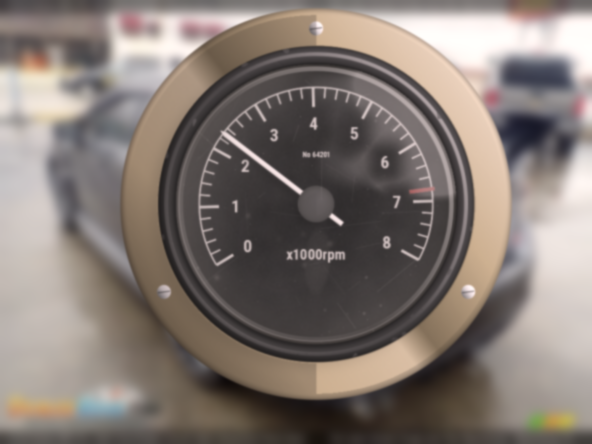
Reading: {"value": 2300, "unit": "rpm"}
